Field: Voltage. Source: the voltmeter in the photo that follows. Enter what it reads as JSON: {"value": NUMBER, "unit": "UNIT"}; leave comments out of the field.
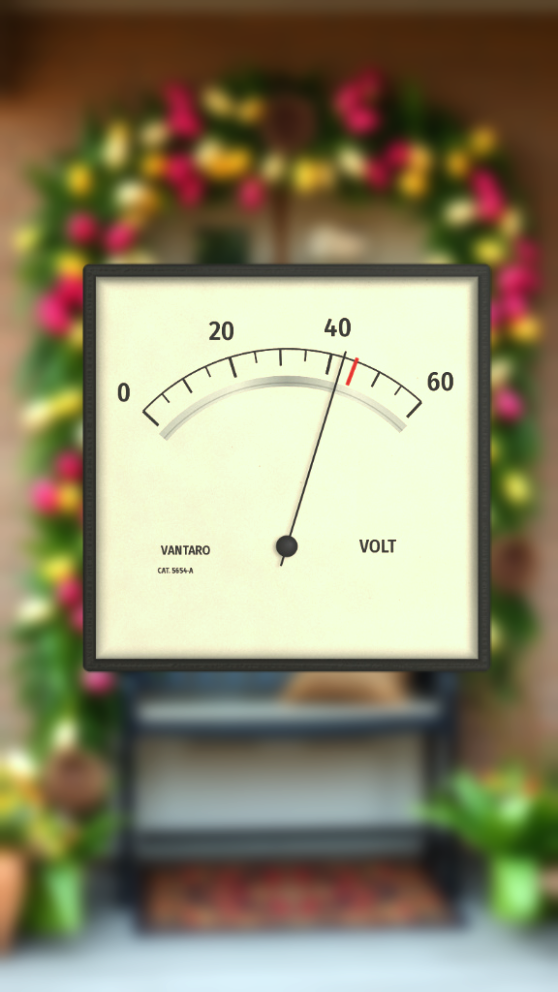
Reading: {"value": 42.5, "unit": "V"}
